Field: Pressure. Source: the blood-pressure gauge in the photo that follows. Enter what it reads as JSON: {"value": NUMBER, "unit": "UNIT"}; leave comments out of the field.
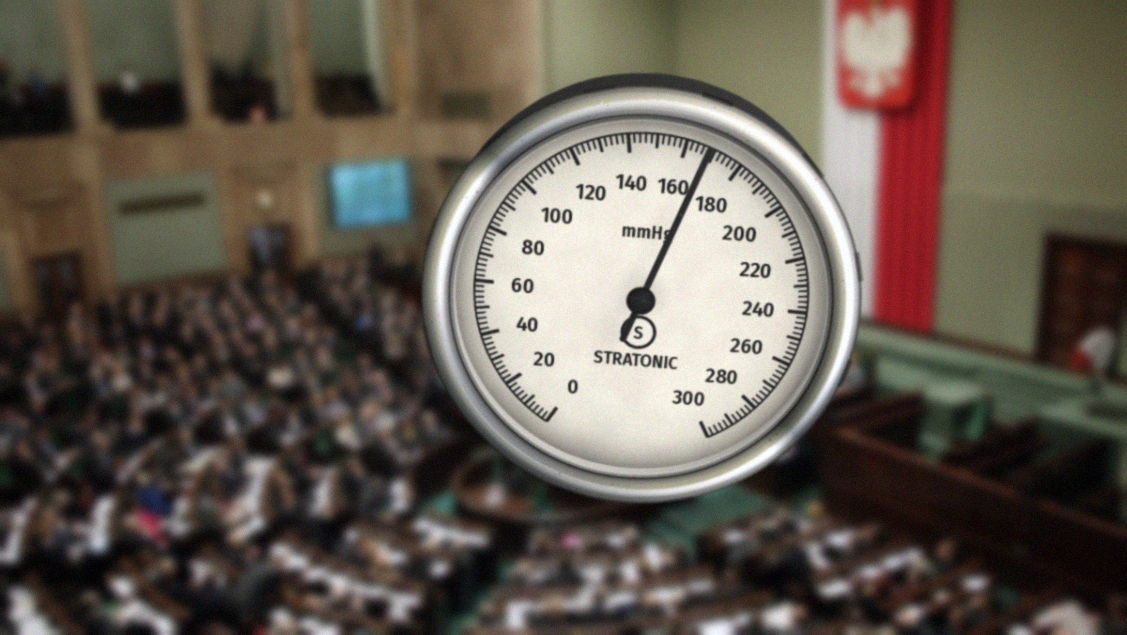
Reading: {"value": 168, "unit": "mmHg"}
